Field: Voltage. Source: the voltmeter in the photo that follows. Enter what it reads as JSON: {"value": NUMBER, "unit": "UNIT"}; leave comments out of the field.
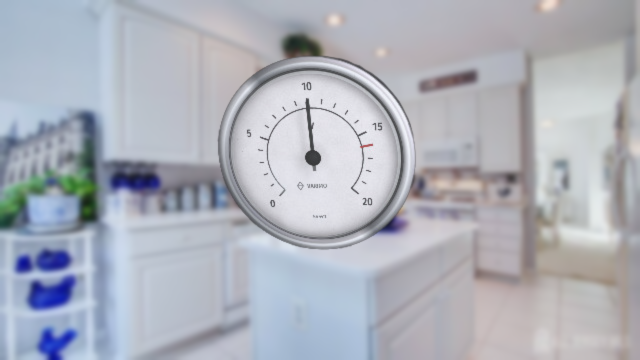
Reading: {"value": 10, "unit": "V"}
